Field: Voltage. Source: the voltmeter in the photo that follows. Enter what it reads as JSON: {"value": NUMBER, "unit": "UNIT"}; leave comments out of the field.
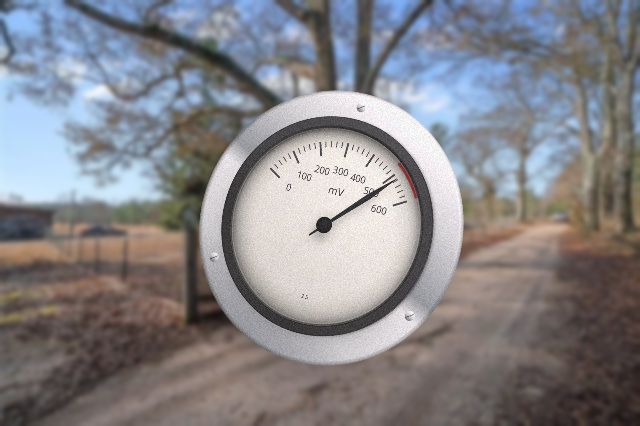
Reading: {"value": 520, "unit": "mV"}
